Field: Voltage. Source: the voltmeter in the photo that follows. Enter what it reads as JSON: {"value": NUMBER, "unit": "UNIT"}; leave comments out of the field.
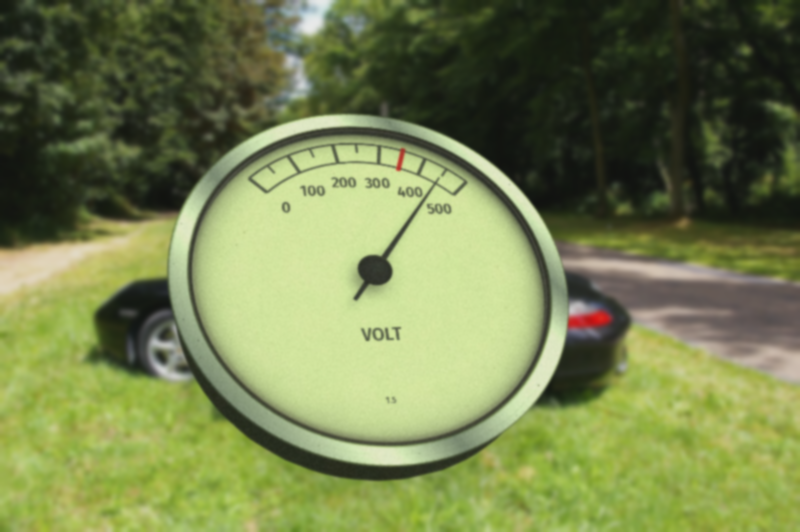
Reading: {"value": 450, "unit": "V"}
